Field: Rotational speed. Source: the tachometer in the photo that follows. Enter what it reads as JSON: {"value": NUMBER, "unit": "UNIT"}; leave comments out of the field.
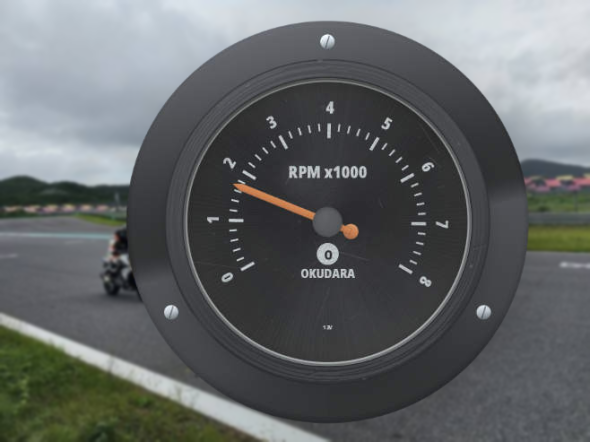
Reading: {"value": 1700, "unit": "rpm"}
